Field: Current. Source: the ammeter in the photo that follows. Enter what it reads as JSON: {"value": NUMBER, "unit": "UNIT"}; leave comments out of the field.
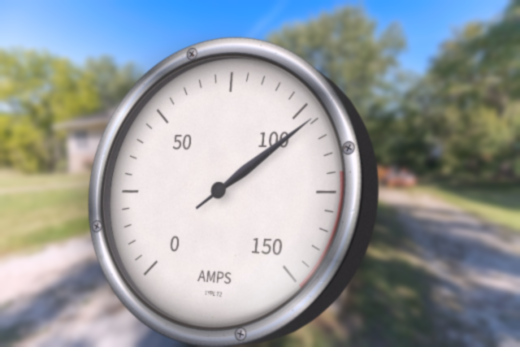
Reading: {"value": 105, "unit": "A"}
